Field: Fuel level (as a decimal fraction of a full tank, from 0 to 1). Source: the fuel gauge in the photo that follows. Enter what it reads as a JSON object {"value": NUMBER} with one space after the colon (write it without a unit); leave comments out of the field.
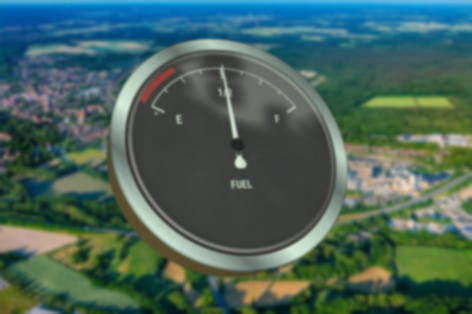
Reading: {"value": 0.5}
